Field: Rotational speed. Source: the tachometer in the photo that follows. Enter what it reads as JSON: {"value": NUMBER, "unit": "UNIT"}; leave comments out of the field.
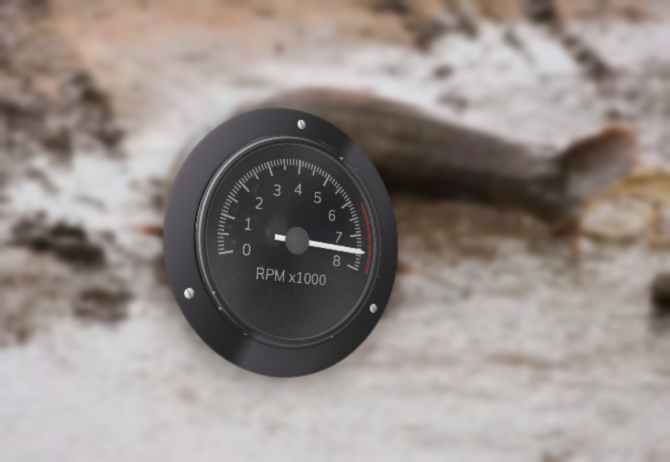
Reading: {"value": 7500, "unit": "rpm"}
